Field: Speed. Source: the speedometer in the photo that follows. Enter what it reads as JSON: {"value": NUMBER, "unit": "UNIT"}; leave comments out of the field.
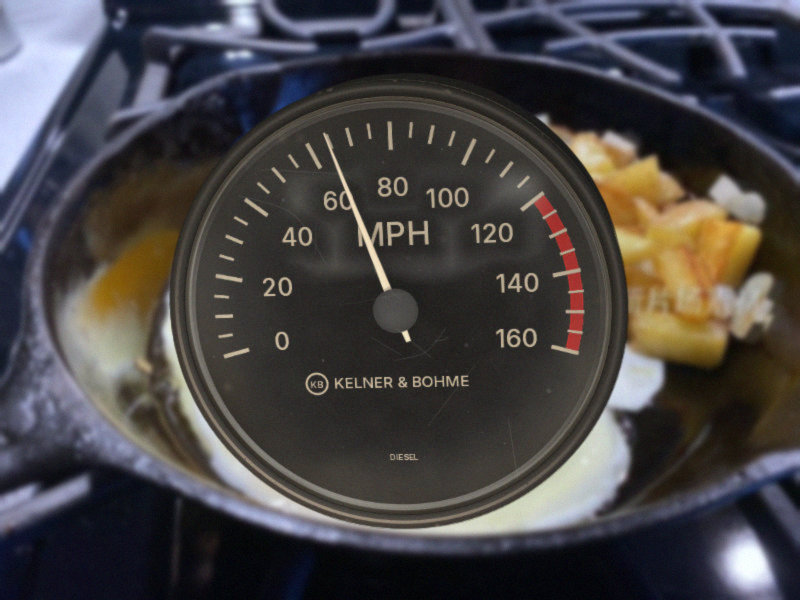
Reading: {"value": 65, "unit": "mph"}
